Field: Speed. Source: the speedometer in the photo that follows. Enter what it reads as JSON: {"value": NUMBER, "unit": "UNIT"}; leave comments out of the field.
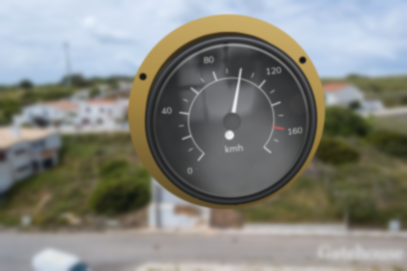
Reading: {"value": 100, "unit": "km/h"}
